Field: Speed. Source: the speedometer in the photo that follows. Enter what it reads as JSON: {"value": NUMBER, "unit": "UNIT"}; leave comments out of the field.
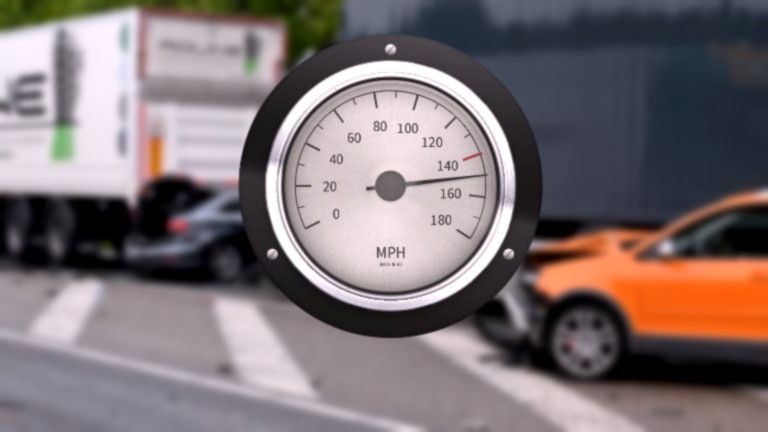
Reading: {"value": 150, "unit": "mph"}
